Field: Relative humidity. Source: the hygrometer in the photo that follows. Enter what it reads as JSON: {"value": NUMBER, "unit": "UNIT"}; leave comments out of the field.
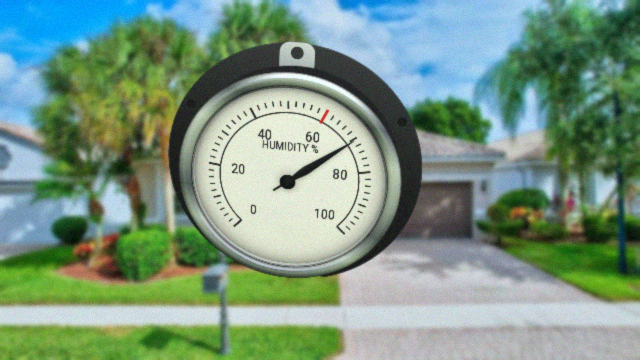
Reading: {"value": 70, "unit": "%"}
